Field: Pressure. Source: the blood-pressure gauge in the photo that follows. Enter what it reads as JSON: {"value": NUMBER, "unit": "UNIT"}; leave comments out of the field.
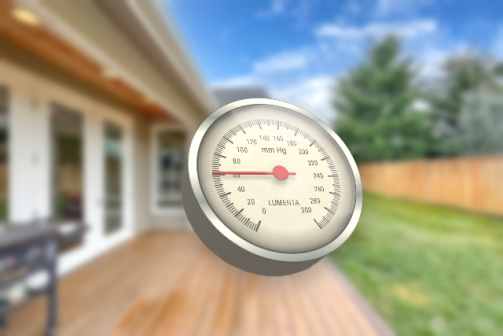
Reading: {"value": 60, "unit": "mmHg"}
